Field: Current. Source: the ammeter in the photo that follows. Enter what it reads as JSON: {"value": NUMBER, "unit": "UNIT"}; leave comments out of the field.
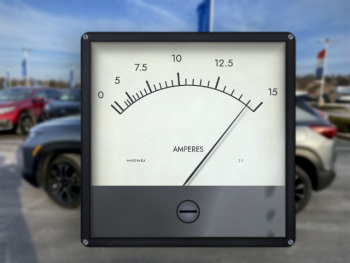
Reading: {"value": 14.5, "unit": "A"}
